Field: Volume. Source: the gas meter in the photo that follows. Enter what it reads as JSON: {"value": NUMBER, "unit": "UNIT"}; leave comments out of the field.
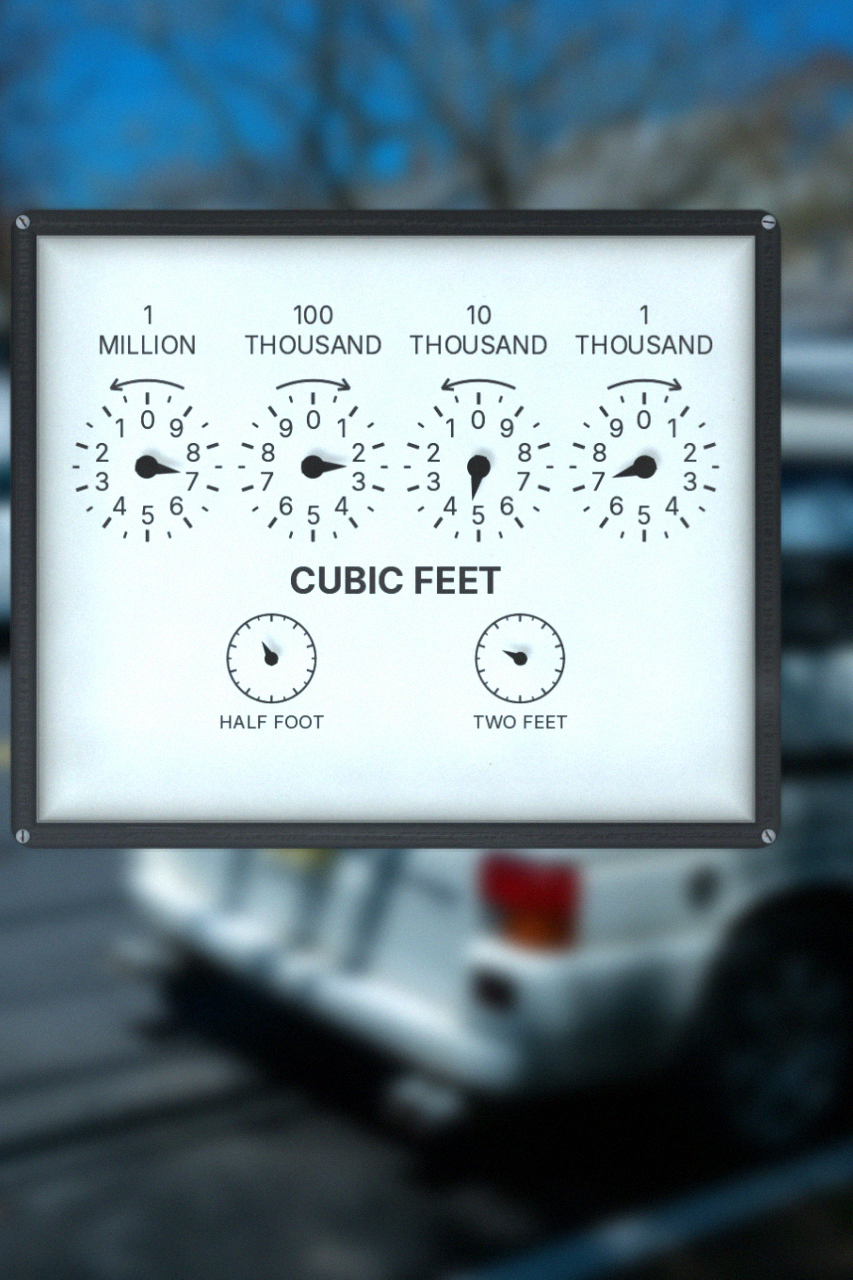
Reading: {"value": 724700, "unit": "ft³"}
